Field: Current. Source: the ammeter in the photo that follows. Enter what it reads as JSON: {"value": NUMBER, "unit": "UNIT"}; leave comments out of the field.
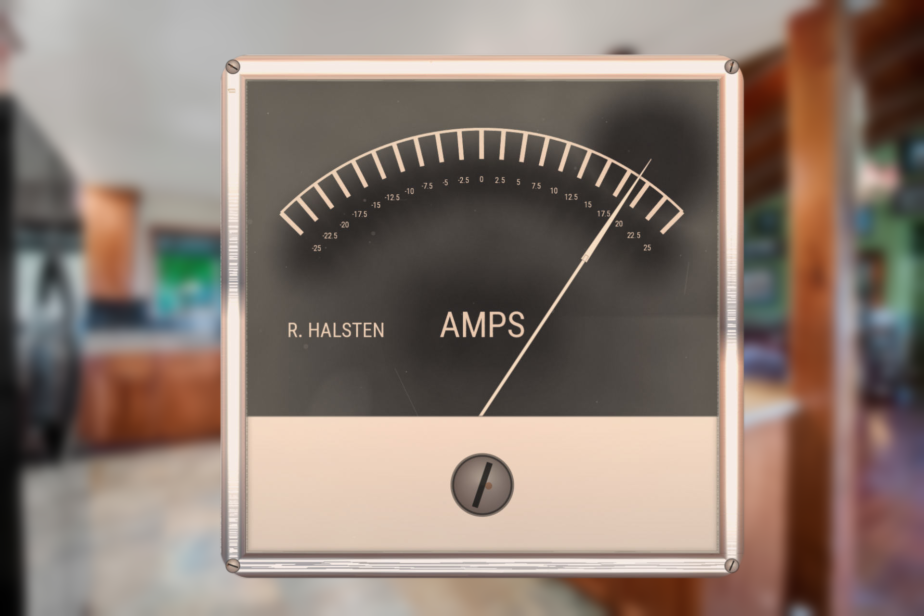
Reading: {"value": 18.75, "unit": "A"}
